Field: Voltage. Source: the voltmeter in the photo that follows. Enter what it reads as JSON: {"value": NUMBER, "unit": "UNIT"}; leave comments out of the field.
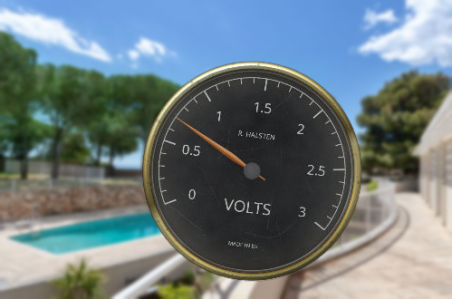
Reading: {"value": 0.7, "unit": "V"}
